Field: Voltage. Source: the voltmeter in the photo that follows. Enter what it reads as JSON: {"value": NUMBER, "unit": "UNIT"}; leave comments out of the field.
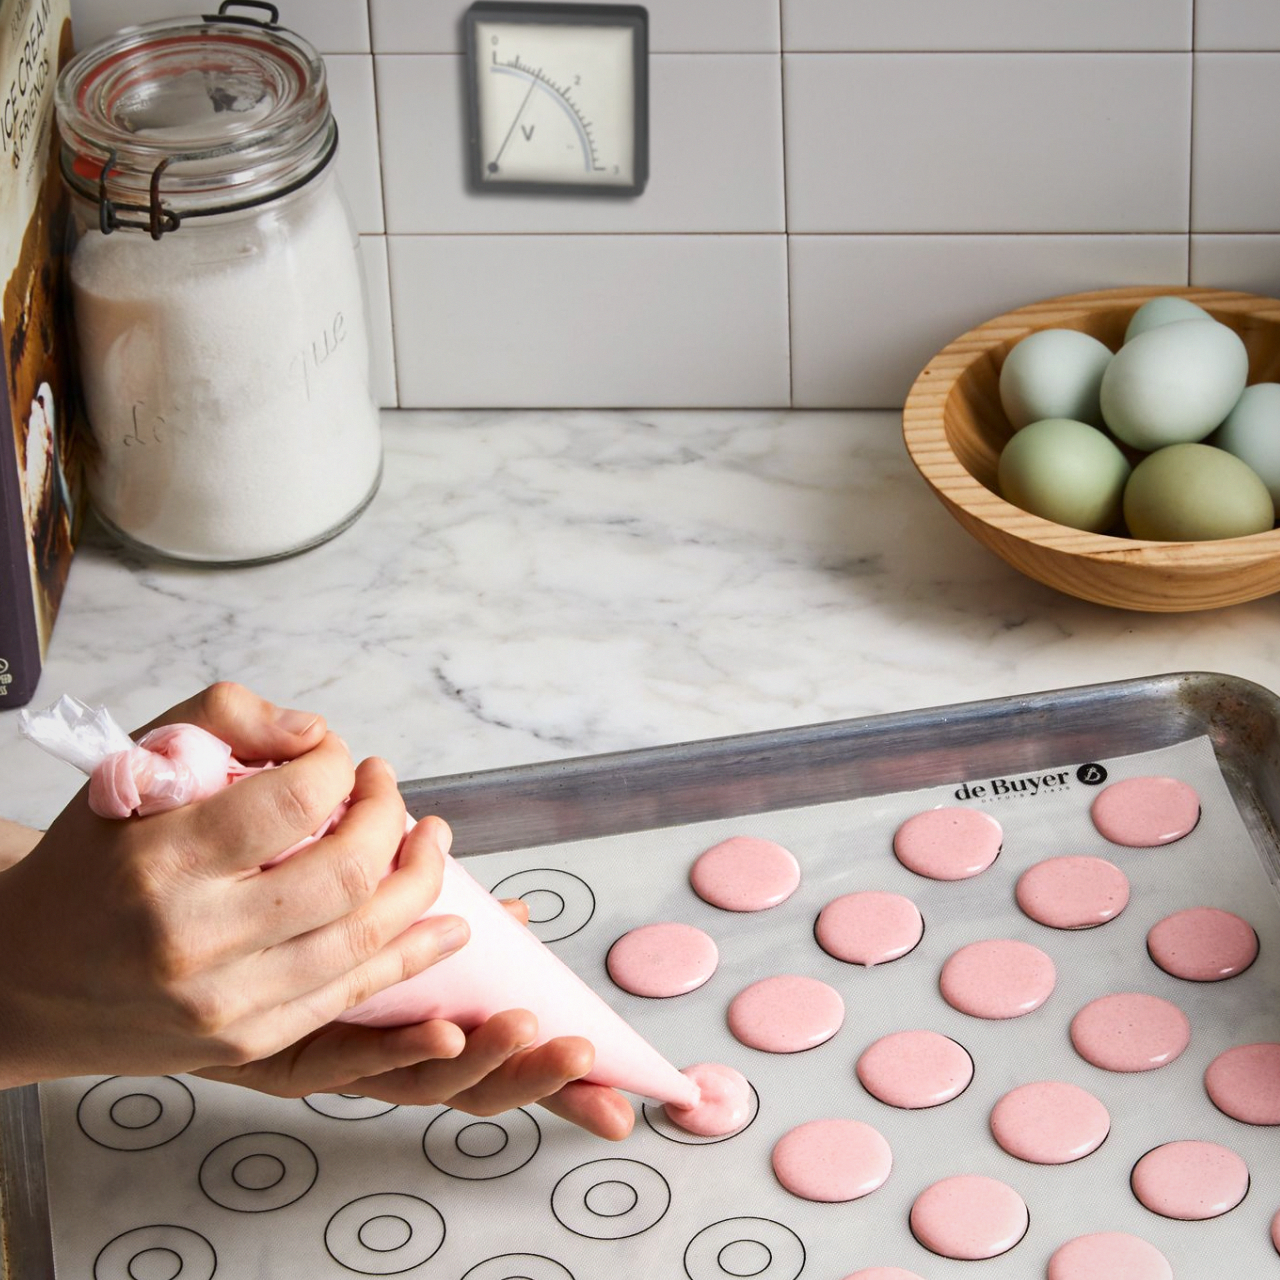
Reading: {"value": 1.5, "unit": "V"}
